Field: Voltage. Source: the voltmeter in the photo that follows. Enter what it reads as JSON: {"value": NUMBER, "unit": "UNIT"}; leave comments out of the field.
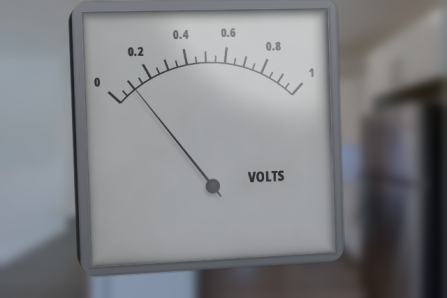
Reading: {"value": 0.1, "unit": "V"}
